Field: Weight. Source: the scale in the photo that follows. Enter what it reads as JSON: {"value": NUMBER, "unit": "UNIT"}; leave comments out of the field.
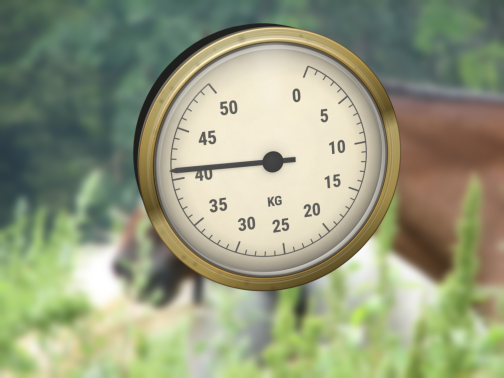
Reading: {"value": 41, "unit": "kg"}
